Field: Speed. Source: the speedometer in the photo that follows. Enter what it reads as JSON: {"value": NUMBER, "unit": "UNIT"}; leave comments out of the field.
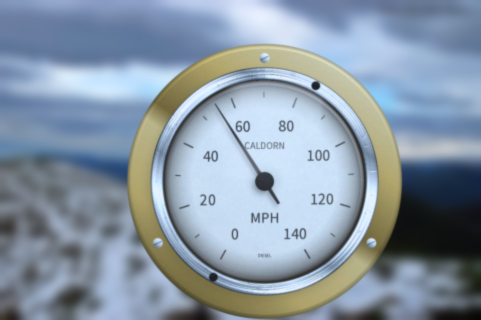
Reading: {"value": 55, "unit": "mph"}
